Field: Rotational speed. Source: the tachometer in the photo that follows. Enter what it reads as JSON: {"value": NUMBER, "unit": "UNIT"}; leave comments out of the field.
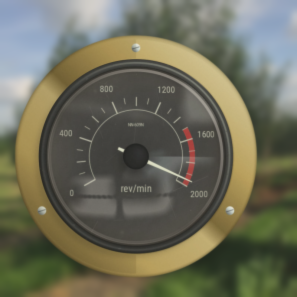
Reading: {"value": 1950, "unit": "rpm"}
